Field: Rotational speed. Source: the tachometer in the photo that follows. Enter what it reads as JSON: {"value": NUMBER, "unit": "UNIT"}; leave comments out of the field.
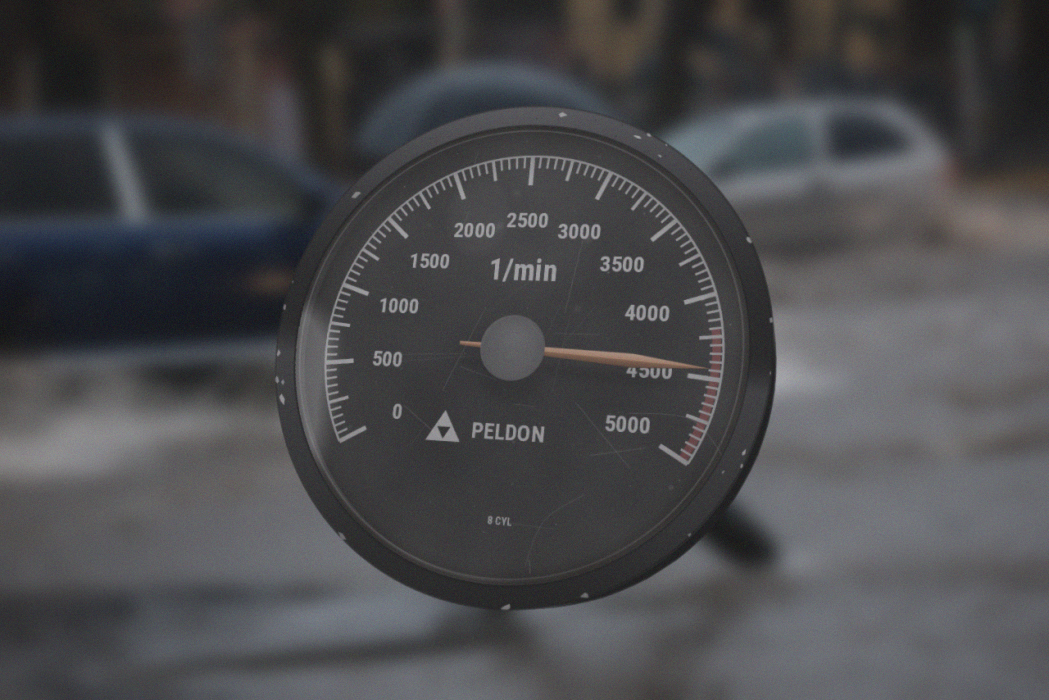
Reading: {"value": 4450, "unit": "rpm"}
